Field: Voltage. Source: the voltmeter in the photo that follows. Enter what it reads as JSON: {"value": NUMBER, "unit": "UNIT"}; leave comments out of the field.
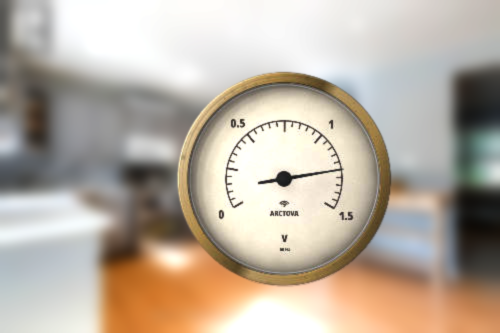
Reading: {"value": 1.25, "unit": "V"}
